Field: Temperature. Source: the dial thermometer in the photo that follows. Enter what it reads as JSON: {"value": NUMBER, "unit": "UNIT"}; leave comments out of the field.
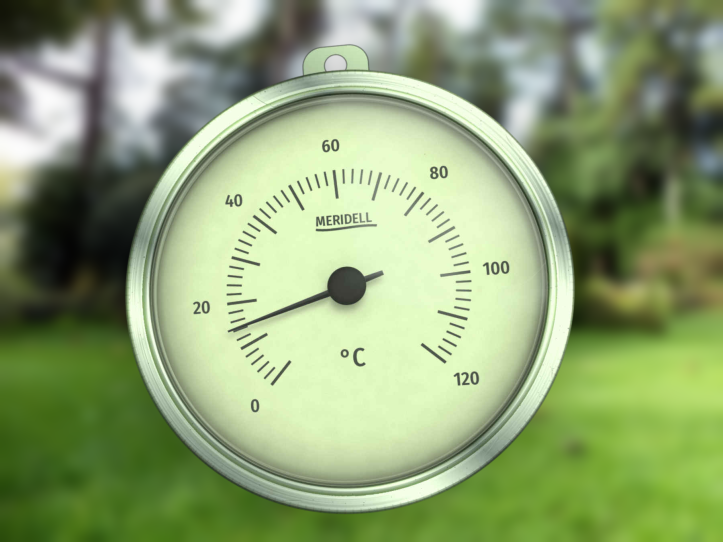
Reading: {"value": 14, "unit": "°C"}
